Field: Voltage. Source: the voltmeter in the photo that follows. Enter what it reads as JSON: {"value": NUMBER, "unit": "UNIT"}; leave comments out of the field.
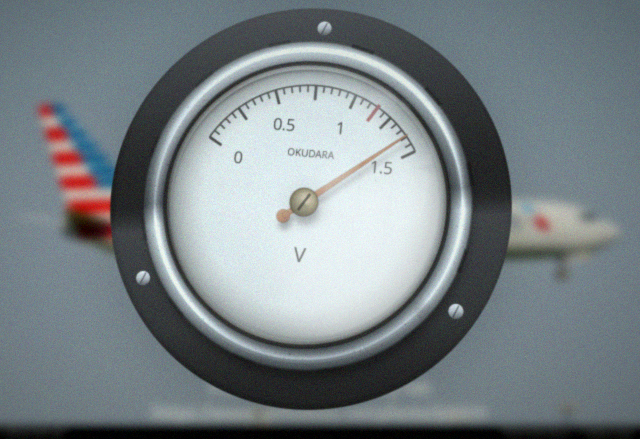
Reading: {"value": 1.4, "unit": "V"}
